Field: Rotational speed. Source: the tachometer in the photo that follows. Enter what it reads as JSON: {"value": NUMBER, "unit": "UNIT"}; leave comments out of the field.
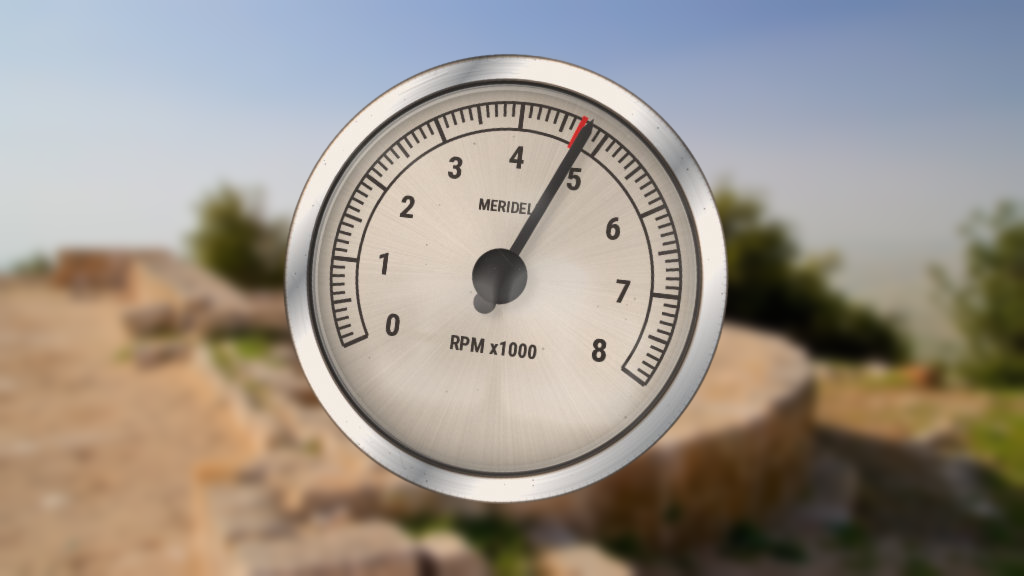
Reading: {"value": 4800, "unit": "rpm"}
